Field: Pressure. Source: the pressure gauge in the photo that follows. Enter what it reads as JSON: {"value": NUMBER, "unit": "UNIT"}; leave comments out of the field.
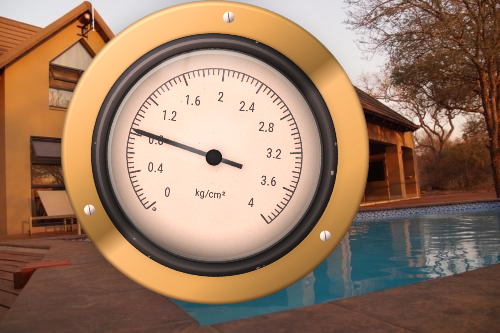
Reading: {"value": 0.85, "unit": "kg/cm²"}
